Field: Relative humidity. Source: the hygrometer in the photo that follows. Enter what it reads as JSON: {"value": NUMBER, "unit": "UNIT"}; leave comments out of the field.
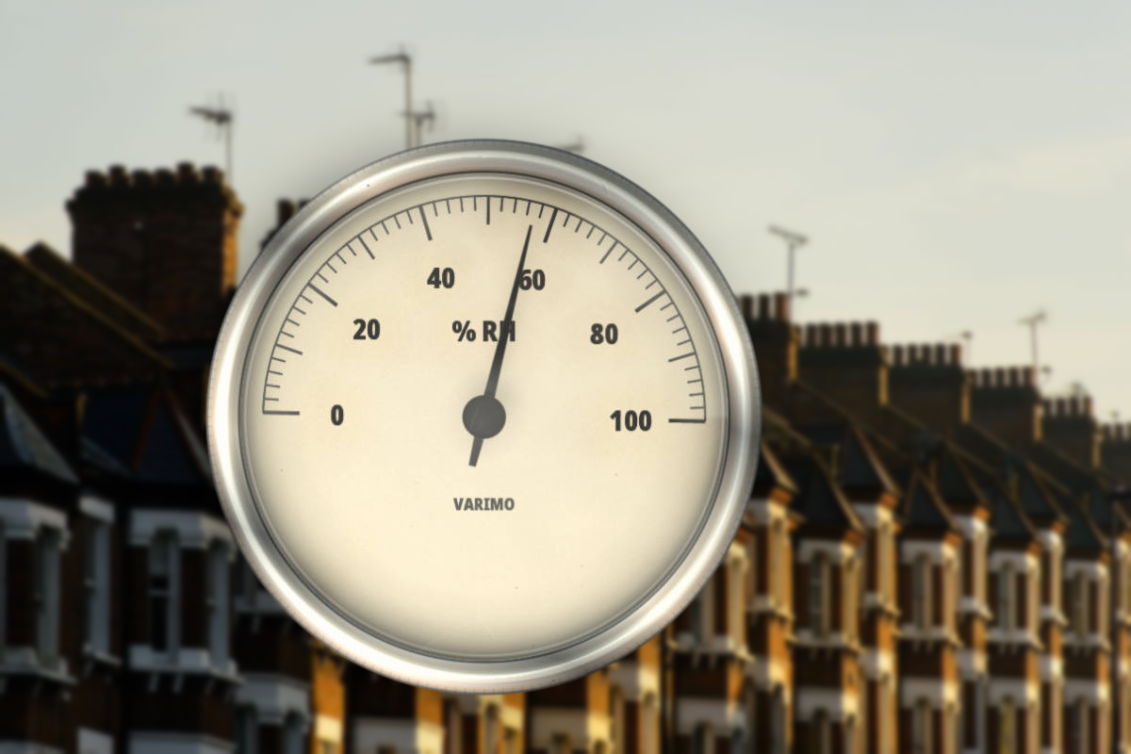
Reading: {"value": 57, "unit": "%"}
